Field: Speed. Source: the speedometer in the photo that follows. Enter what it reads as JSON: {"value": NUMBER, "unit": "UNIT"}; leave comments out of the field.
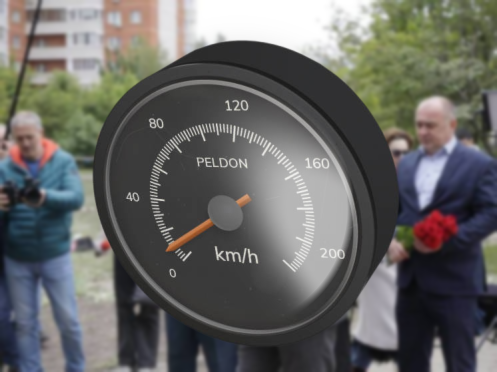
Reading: {"value": 10, "unit": "km/h"}
